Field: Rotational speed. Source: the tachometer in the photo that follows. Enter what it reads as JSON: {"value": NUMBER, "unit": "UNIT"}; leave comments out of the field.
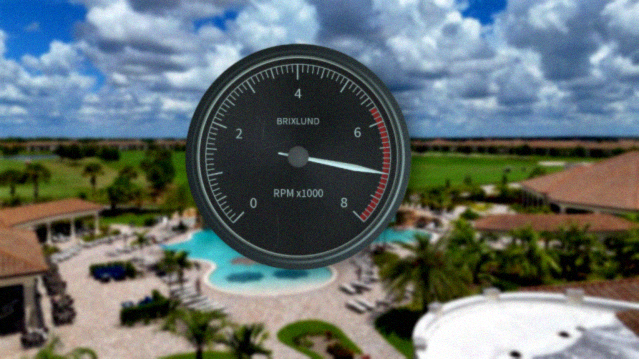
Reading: {"value": 7000, "unit": "rpm"}
